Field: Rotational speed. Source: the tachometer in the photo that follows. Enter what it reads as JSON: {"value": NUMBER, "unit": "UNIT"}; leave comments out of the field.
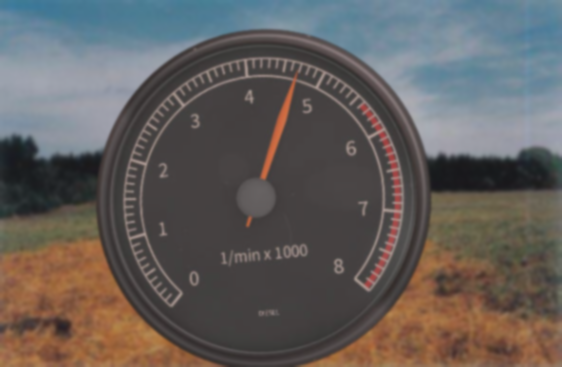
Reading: {"value": 4700, "unit": "rpm"}
